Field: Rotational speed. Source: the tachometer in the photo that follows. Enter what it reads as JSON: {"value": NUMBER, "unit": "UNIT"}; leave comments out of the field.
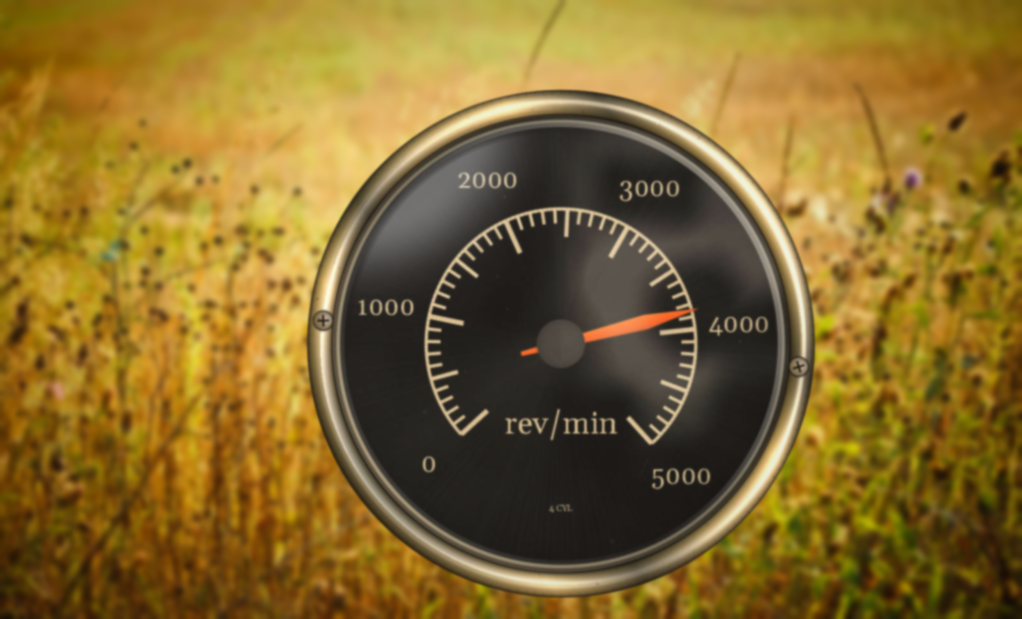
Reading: {"value": 3850, "unit": "rpm"}
